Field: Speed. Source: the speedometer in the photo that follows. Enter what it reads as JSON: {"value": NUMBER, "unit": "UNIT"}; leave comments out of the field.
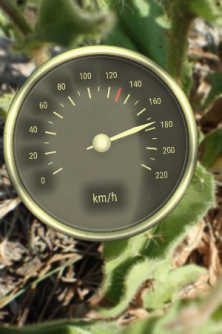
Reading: {"value": 175, "unit": "km/h"}
